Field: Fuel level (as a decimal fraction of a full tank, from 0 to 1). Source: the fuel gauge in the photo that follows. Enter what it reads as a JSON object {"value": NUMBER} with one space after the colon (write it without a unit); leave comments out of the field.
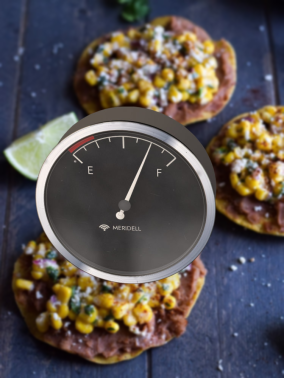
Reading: {"value": 0.75}
